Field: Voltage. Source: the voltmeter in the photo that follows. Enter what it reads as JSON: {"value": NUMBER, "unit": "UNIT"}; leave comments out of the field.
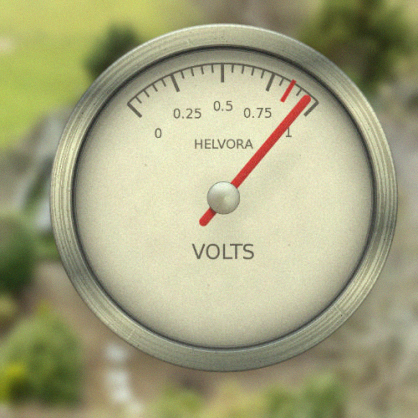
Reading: {"value": 0.95, "unit": "V"}
